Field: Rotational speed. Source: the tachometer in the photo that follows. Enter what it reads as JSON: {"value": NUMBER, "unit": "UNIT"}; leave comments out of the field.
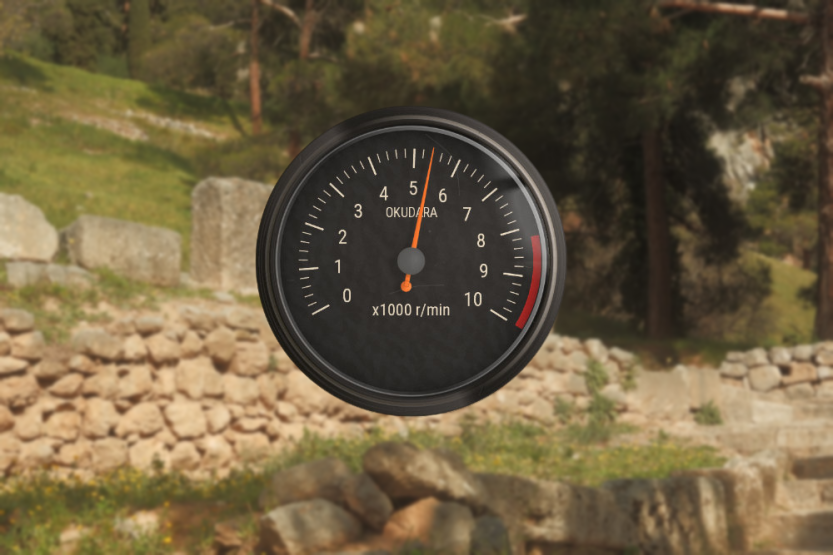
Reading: {"value": 5400, "unit": "rpm"}
